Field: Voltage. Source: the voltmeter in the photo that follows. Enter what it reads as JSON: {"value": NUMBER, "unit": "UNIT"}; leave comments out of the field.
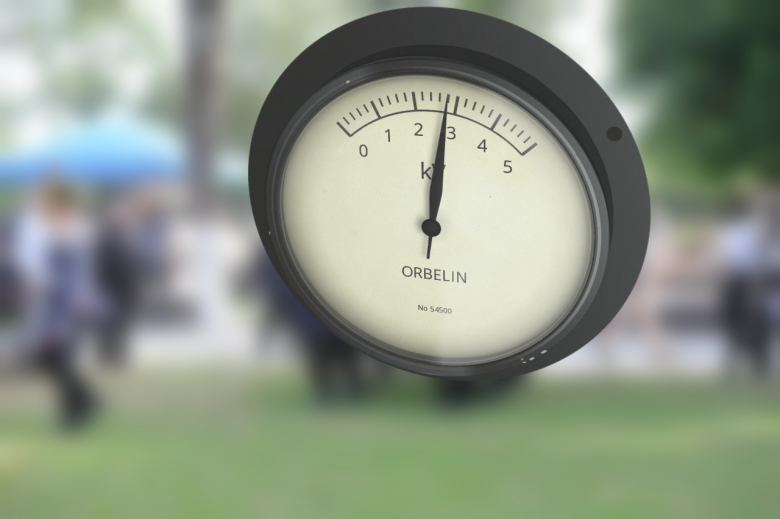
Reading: {"value": 2.8, "unit": "kV"}
